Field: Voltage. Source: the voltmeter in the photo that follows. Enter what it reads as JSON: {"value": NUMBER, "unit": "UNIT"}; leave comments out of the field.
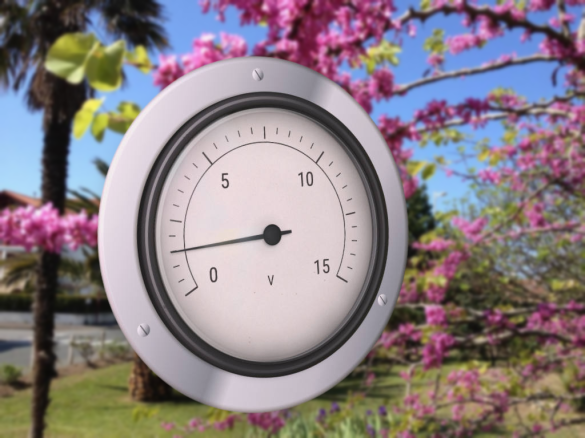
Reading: {"value": 1.5, "unit": "V"}
